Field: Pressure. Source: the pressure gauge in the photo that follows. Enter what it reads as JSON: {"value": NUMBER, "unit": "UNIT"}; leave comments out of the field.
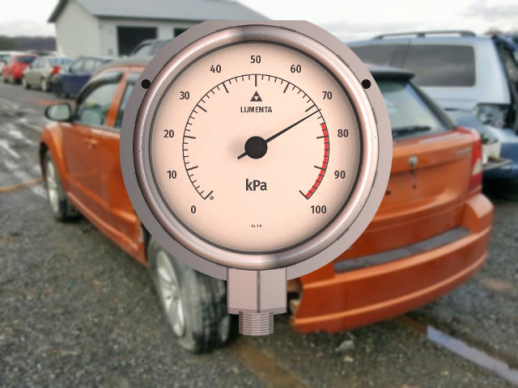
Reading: {"value": 72, "unit": "kPa"}
